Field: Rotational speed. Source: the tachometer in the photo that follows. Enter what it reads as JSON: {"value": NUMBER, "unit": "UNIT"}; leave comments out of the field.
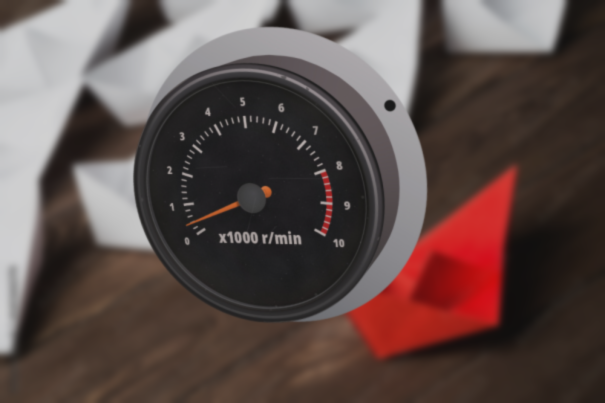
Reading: {"value": 400, "unit": "rpm"}
